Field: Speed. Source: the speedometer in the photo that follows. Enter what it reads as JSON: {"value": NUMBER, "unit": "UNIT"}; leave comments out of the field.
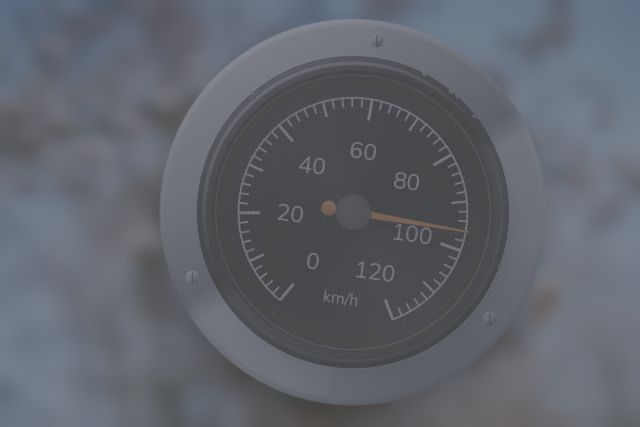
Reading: {"value": 96, "unit": "km/h"}
